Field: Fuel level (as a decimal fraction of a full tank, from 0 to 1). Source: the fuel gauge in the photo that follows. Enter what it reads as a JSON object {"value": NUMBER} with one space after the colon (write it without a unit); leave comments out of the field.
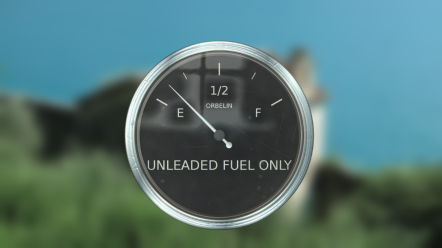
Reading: {"value": 0.125}
